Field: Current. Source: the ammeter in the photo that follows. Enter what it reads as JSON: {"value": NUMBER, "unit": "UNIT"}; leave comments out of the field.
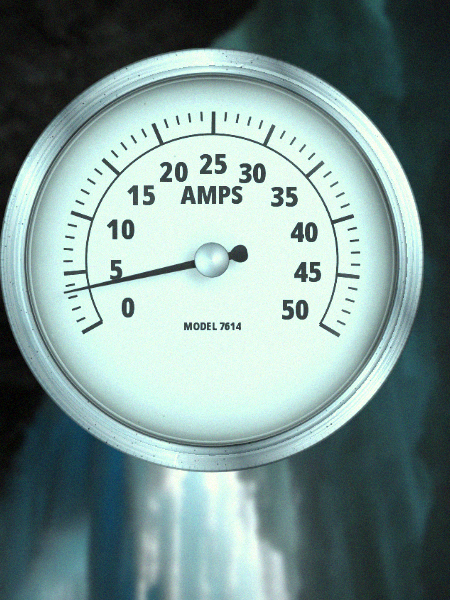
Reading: {"value": 3.5, "unit": "A"}
